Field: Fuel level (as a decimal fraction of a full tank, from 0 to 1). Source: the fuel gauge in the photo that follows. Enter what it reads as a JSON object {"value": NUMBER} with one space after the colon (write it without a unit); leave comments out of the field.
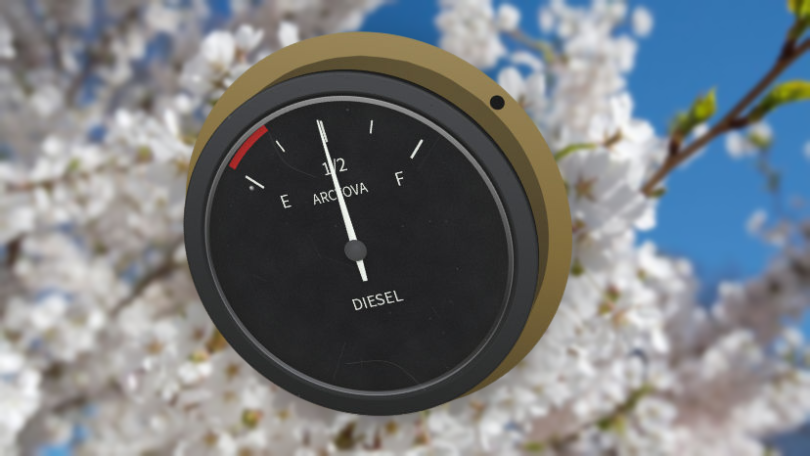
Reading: {"value": 0.5}
